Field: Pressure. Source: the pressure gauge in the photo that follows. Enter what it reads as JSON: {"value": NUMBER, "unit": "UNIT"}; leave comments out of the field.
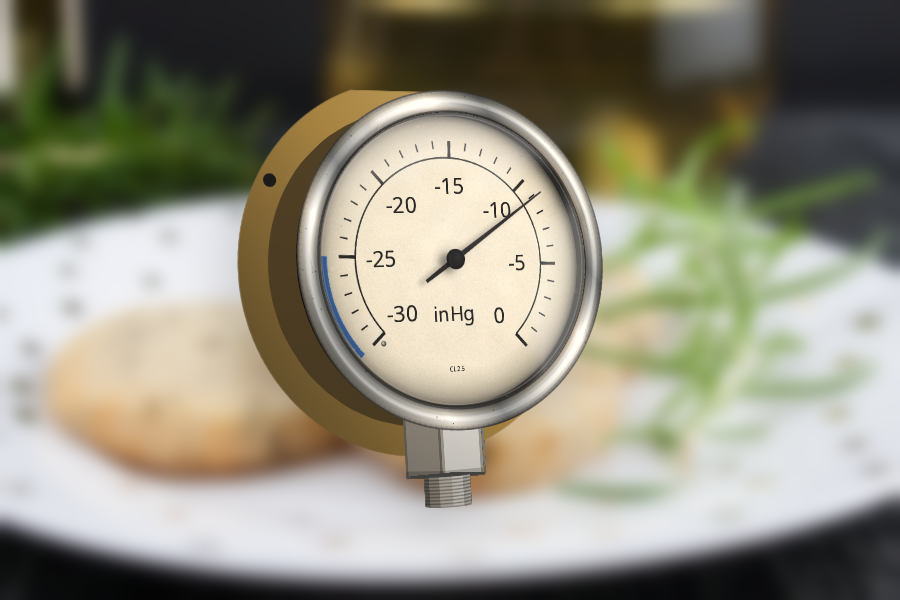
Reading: {"value": -9, "unit": "inHg"}
